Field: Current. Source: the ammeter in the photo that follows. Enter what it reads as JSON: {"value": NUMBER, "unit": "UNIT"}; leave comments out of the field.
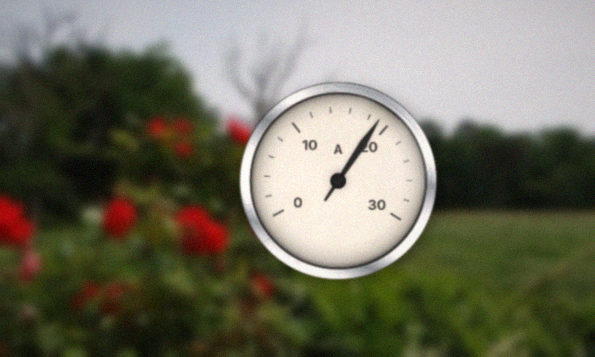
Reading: {"value": 19, "unit": "A"}
